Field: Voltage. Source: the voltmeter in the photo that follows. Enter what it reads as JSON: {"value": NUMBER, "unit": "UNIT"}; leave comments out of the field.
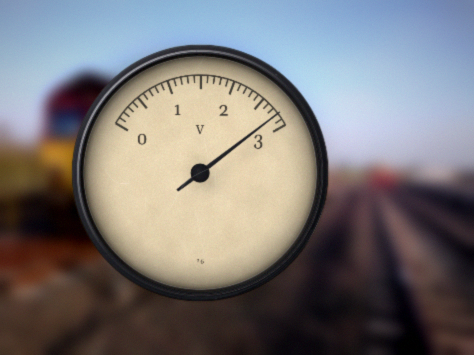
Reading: {"value": 2.8, "unit": "V"}
